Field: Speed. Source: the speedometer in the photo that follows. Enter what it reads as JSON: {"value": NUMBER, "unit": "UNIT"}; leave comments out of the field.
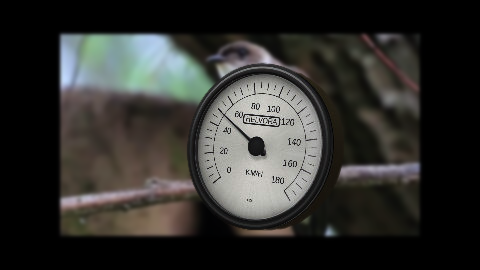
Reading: {"value": 50, "unit": "km/h"}
